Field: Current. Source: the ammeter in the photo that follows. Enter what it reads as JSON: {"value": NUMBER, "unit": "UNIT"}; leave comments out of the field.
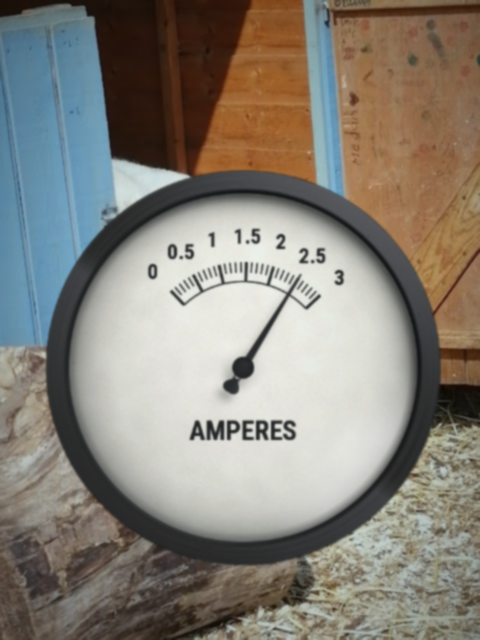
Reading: {"value": 2.5, "unit": "A"}
